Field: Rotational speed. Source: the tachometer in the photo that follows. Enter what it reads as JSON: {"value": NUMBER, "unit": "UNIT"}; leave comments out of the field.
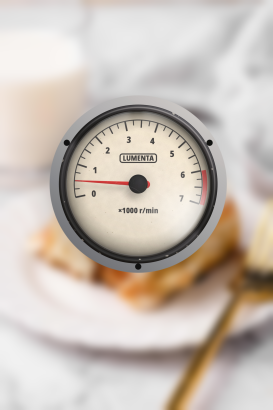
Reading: {"value": 500, "unit": "rpm"}
